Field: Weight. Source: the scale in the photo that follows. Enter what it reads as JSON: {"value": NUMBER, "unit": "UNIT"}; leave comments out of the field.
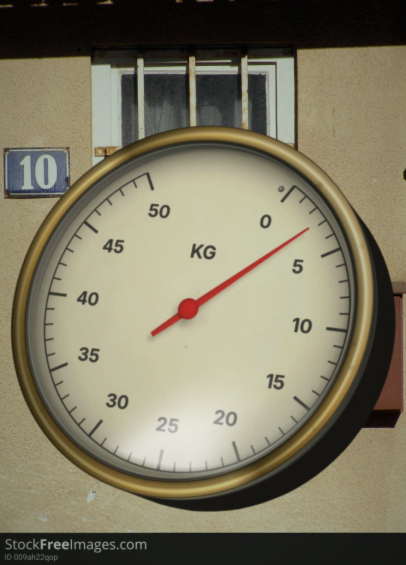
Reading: {"value": 3, "unit": "kg"}
